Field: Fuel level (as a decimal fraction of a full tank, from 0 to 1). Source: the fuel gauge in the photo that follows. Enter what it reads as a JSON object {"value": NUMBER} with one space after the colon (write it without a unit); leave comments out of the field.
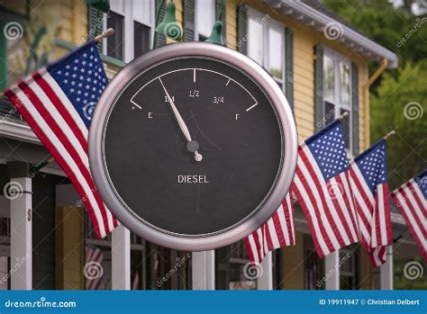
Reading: {"value": 0.25}
